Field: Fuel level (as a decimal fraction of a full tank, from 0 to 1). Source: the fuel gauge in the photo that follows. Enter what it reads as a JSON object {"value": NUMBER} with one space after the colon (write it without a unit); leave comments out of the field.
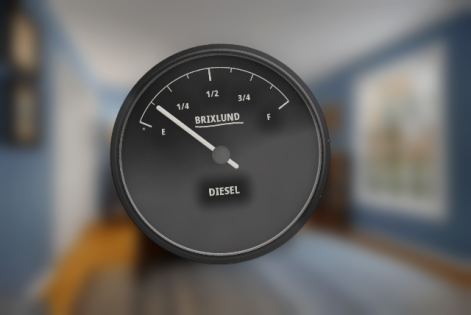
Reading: {"value": 0.125}
